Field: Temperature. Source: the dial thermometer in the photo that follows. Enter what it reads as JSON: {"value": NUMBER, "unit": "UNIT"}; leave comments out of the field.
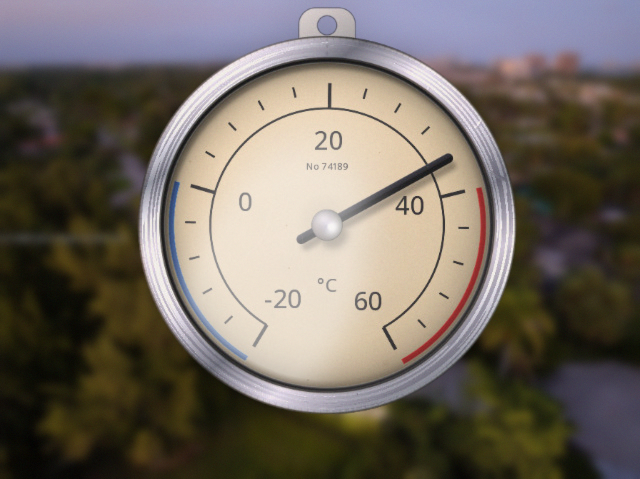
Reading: {"value": 36, "unit": "°C"}
